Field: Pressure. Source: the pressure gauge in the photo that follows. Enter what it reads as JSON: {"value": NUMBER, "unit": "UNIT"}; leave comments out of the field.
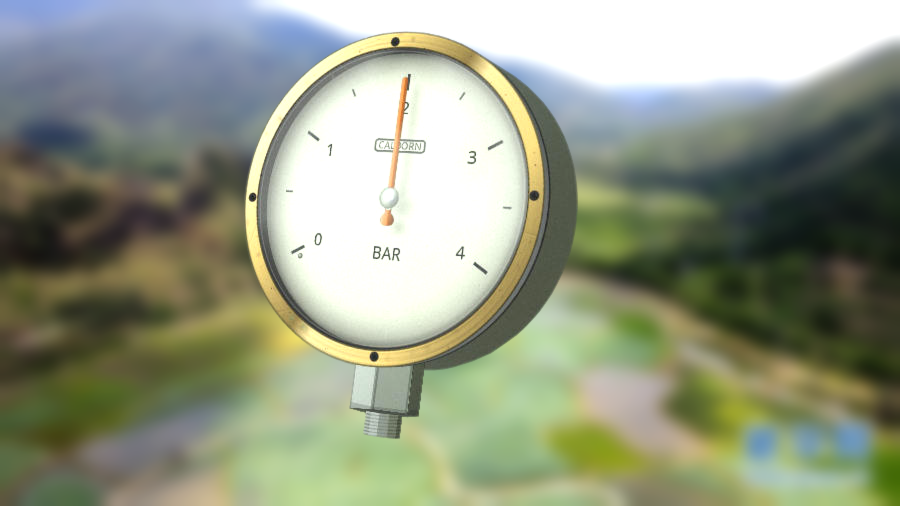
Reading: {"value": 2, "unit": "bar"}
